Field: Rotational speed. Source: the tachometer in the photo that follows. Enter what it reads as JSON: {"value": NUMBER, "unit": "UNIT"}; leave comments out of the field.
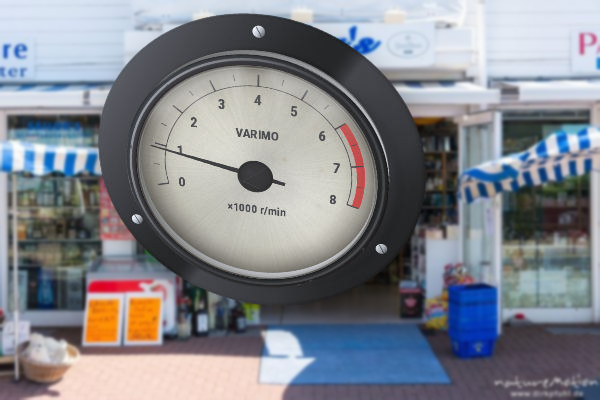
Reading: {"value": 1000, "unit": "rpm"}
